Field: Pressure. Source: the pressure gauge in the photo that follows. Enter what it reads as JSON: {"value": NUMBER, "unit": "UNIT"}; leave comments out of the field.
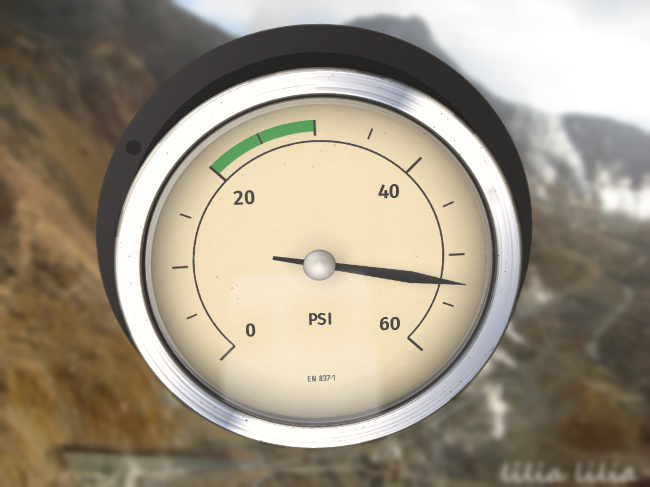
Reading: {"value": 52.5, "unit": "psi"}
